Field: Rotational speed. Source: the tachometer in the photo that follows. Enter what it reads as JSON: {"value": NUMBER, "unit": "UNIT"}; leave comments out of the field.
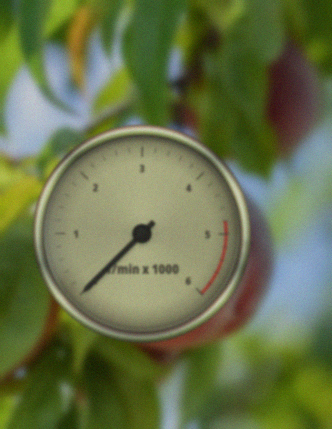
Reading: {"value": 0, "unit": "rpm"}
